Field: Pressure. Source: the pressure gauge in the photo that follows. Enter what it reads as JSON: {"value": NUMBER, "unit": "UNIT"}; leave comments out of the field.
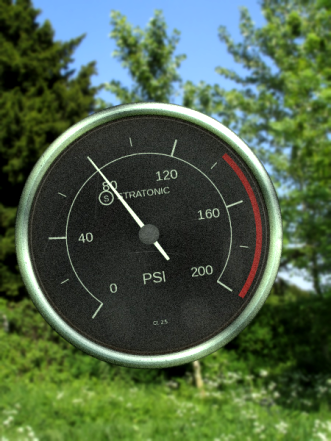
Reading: {"value": 80, "unit": "psi"}
